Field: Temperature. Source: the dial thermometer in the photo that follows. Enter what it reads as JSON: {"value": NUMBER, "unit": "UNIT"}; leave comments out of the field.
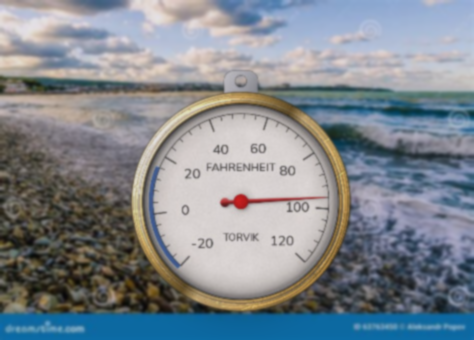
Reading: {"value": 96, "unit": "°F"}
